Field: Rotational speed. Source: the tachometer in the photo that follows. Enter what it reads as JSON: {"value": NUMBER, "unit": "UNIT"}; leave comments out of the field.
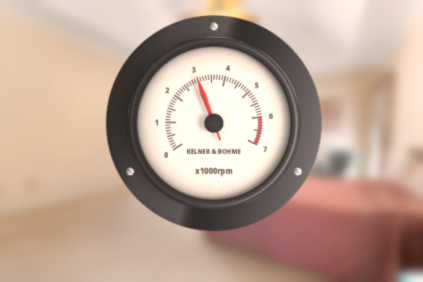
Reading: {"value": 3000, "unit": "rpm"}
